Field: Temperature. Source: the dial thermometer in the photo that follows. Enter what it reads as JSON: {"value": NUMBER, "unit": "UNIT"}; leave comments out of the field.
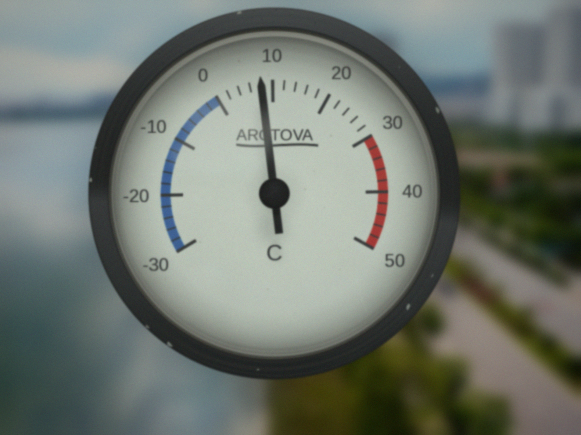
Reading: {"value": 8, "unit": "°C"}
